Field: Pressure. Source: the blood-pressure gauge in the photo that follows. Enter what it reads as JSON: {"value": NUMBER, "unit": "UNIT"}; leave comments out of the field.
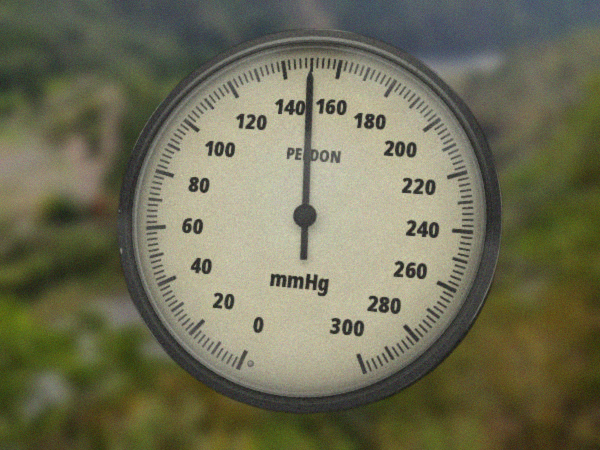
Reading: {"value": 150, "unit": "mmHg"}
